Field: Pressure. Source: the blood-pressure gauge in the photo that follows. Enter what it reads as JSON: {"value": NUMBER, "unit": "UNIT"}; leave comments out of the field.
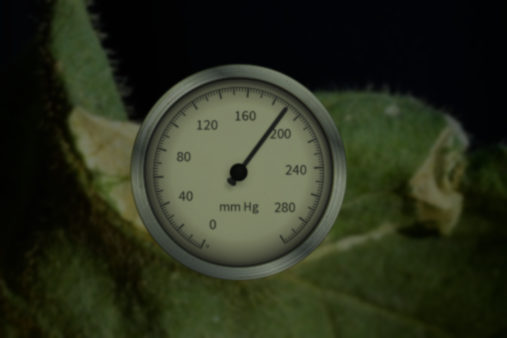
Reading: {"value": 190, "unit": "mmHg"}
